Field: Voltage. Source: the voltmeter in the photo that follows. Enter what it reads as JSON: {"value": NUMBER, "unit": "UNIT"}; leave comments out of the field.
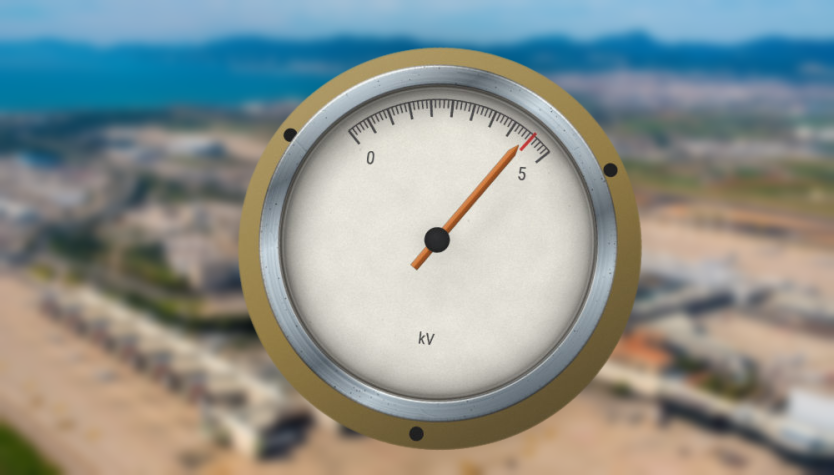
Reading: {"value": 4.4, "unit": "kV"}
